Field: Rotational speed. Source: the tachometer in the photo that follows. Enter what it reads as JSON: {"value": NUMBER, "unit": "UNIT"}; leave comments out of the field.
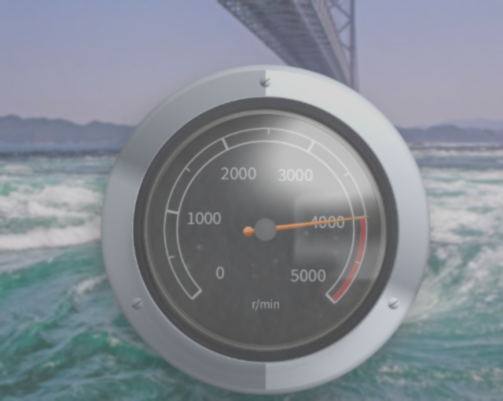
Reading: {"value": 4000, "unit": "rpm"}
